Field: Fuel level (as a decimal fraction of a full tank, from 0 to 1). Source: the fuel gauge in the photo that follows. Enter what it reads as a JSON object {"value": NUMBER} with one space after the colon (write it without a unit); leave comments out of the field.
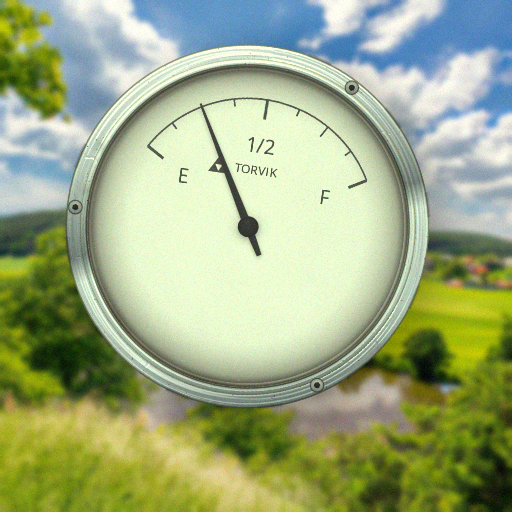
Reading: {"value": 0.25}
